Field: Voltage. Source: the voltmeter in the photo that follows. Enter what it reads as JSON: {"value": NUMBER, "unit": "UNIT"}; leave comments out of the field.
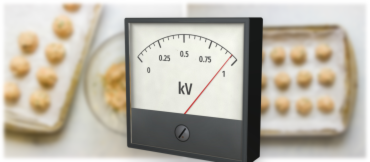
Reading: {"value": 0.95, "unit": "kV"}
